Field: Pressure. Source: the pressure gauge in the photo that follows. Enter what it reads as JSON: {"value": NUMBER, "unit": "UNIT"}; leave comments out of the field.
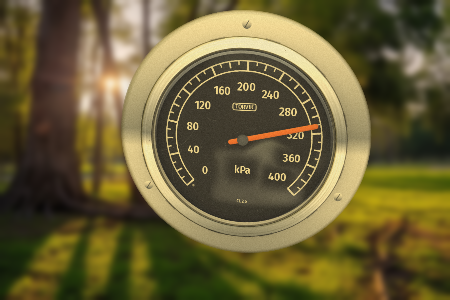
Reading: {"value": 310, "unit": "kPa"}
